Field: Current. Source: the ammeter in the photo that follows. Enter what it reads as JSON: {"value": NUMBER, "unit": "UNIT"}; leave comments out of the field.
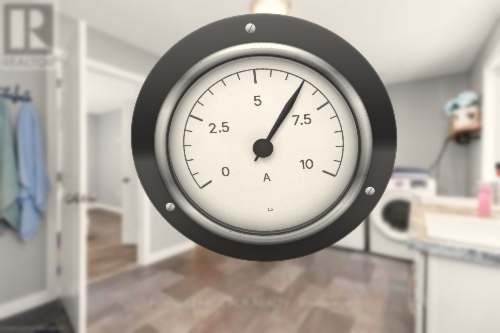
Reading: {"value": 6.5, "unit": "A"}
